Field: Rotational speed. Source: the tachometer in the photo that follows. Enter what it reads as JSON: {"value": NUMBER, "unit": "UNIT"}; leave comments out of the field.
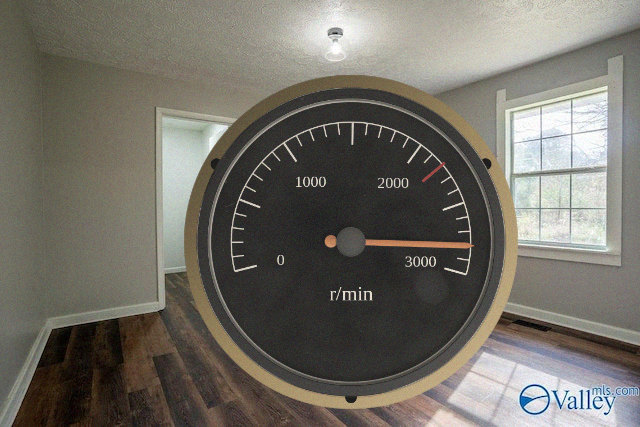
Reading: {"value": 2800, "unit": "rpm"}
